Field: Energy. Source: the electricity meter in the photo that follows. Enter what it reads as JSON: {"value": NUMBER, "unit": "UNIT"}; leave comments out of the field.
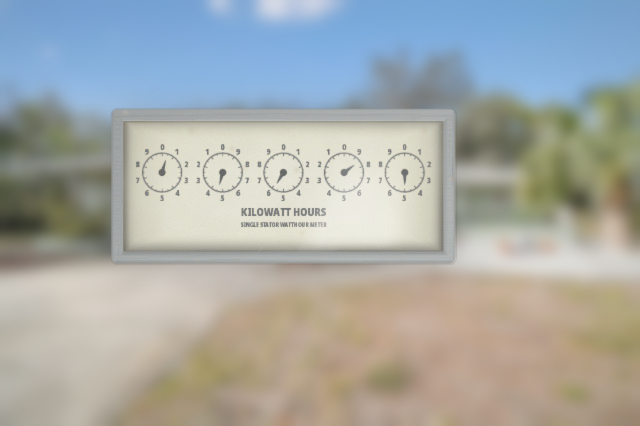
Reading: {"value": 4585, "unit": "kWh"}
